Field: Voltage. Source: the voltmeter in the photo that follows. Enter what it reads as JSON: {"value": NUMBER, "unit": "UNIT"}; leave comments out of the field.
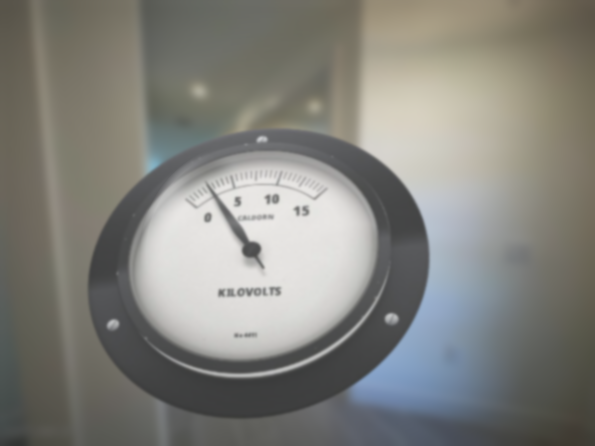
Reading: {"value": 2.5, "unit": "kV"}
